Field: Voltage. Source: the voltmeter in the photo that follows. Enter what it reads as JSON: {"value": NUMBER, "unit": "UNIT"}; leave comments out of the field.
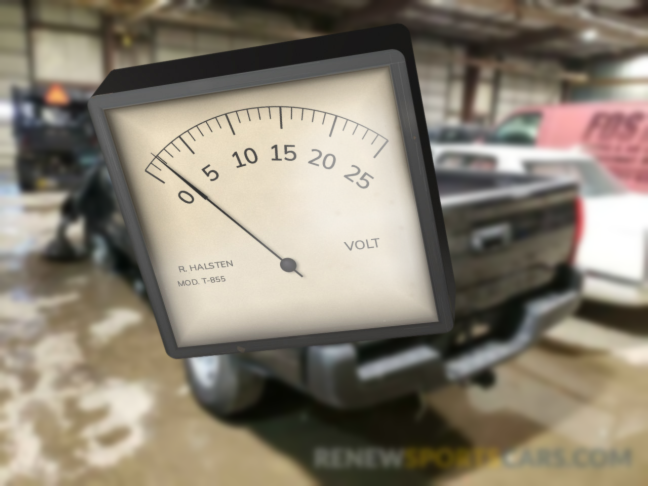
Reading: {"value": 2, "unit": "V"}
